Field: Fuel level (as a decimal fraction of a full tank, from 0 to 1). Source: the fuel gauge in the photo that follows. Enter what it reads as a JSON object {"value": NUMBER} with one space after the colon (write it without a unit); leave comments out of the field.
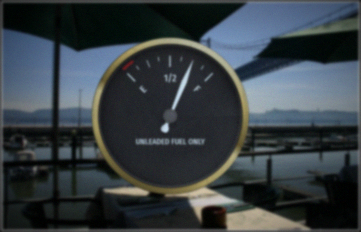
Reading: {"value": 0.75}
